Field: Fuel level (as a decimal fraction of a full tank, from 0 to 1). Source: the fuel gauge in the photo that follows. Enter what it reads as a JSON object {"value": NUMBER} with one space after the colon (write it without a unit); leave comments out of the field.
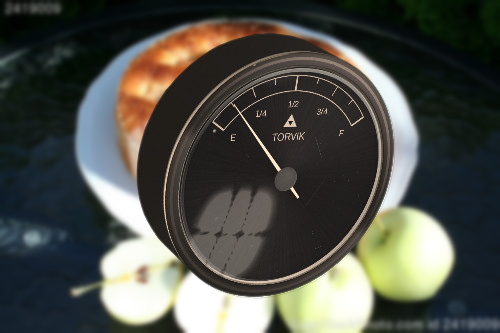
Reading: {"value": 0.125}
